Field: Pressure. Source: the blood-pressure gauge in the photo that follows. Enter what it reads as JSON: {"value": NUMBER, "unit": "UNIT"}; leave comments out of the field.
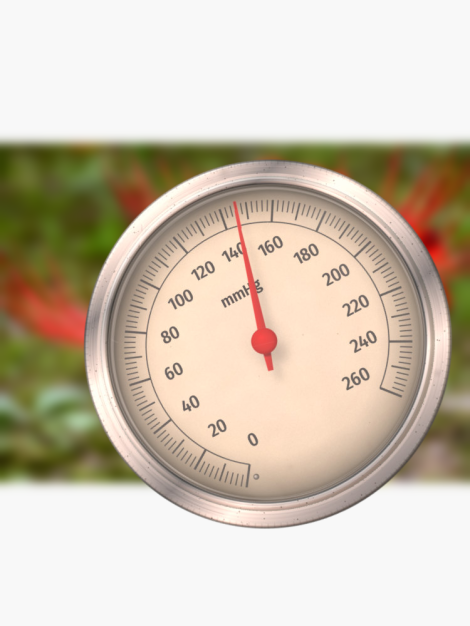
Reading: {"value": 146, "unit": "mmHg"}
